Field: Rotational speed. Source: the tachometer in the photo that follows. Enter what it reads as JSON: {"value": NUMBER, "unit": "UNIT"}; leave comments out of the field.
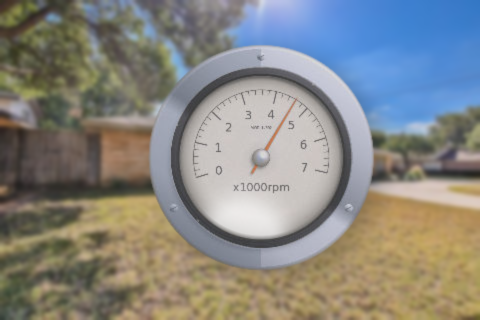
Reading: {"value": 4600, "unit": "rpm"}
